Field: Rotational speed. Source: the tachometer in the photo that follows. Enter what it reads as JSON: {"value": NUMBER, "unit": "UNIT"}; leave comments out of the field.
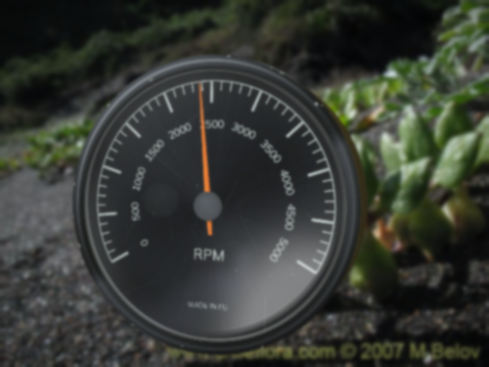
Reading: {"value": 2400, "unit": "rpm"}
